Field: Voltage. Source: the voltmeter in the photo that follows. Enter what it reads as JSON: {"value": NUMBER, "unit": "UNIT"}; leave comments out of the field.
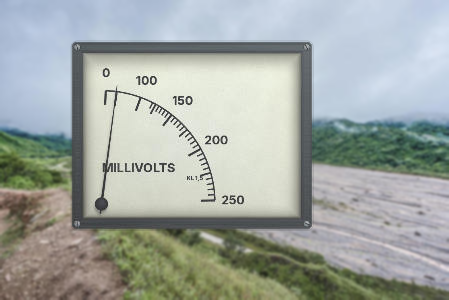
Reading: {"value": 50, "unit": "mV"}
